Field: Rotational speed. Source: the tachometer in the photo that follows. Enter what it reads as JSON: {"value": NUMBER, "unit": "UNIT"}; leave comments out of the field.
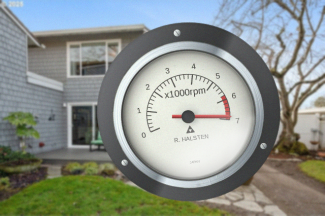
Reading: {"value": 6800, "unit": "rpm"}
